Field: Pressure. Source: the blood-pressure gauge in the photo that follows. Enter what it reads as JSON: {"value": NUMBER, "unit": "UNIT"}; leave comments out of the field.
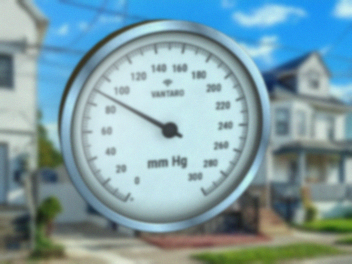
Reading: {"value": 90, "unit": "mmHg"}
